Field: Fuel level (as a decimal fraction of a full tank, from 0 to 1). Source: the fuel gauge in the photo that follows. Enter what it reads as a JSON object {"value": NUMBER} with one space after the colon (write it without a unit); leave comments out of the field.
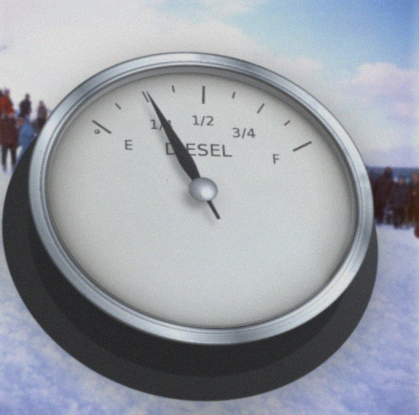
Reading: {"value": 0.25}
